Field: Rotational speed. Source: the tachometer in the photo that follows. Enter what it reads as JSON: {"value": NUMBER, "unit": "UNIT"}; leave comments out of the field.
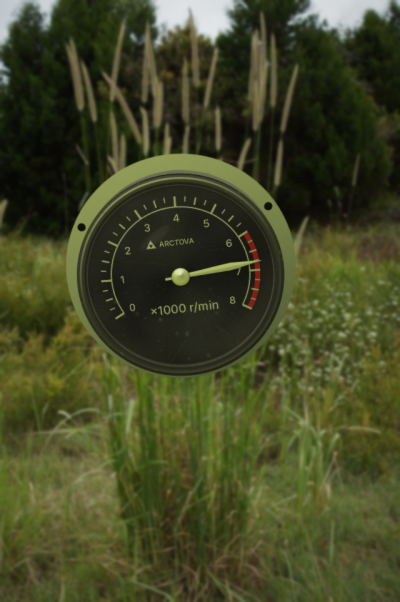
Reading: {"value": 6750, "unit": "rpm"}
